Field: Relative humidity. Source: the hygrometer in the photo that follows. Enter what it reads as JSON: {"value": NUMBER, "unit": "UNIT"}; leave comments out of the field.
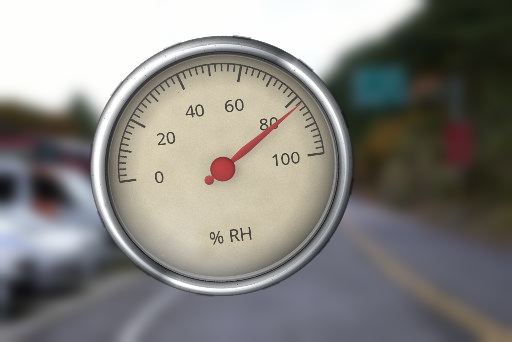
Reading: {"value": 82, "unit": "%"}
